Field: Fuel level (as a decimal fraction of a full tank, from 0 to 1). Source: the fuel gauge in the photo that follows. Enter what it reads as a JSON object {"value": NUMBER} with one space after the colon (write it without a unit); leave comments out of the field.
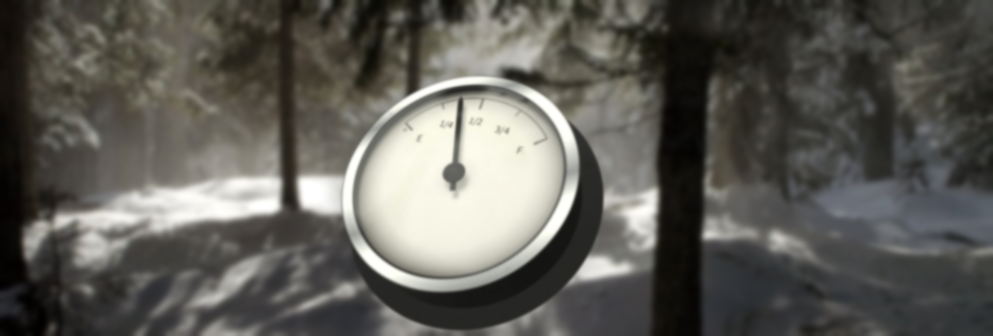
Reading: {"value": 0.375}
